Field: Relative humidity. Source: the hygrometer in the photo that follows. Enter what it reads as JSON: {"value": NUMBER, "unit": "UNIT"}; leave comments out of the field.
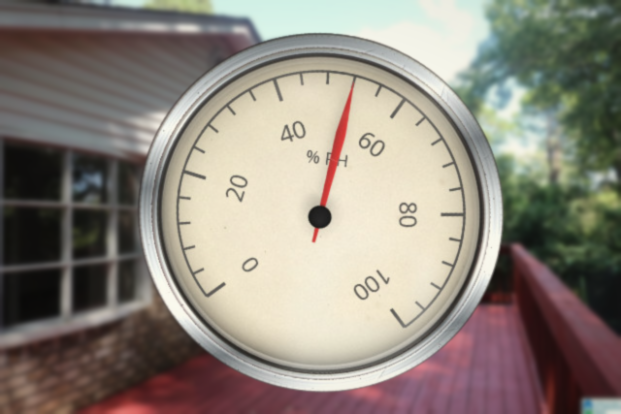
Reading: {"value": 52, "unit": "%"}
